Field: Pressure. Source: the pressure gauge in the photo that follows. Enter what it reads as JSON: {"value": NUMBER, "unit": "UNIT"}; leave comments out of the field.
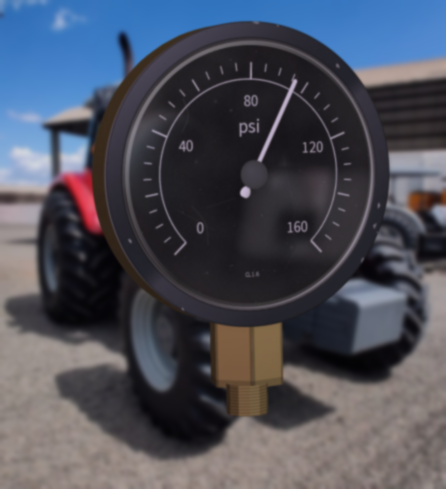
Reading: {"value": 95, "unit": "psi"}
